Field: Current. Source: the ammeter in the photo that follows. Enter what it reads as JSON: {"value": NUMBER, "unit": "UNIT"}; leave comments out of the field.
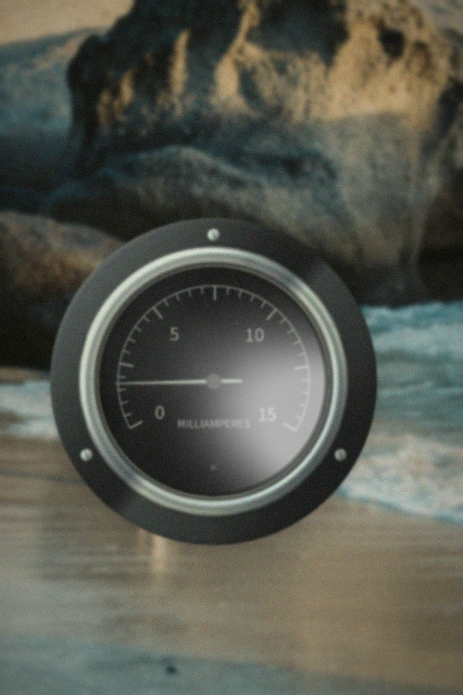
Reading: {"value": 1.75, "unit": "mA"}
